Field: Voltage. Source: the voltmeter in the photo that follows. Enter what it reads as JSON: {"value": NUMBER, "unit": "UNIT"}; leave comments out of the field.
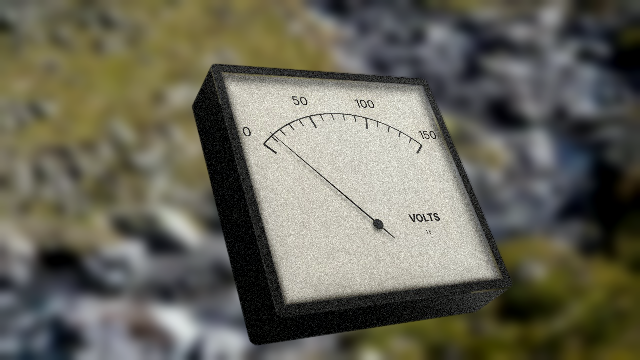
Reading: {"value": 10, "unit": "V"}
